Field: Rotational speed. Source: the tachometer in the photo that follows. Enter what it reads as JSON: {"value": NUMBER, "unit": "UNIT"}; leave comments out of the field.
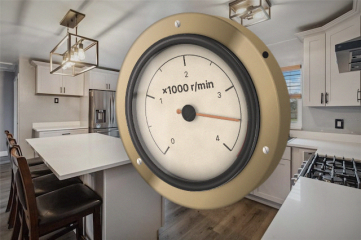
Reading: {"value": 3500, "unit": "rpm"}
